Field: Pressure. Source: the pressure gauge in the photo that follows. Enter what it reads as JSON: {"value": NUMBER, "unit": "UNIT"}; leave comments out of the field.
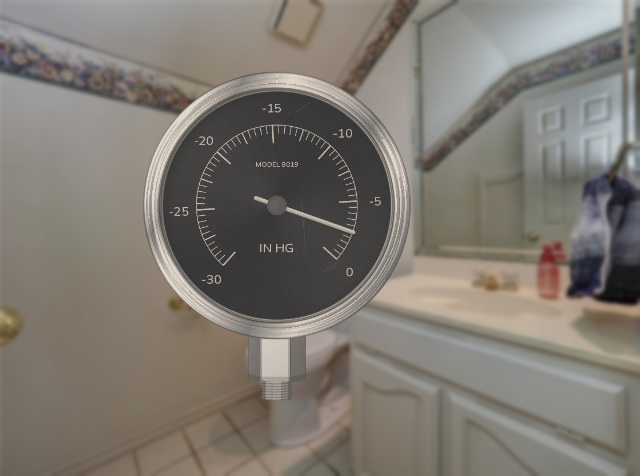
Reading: {"value": -2.5, "unit": "inHg"}
